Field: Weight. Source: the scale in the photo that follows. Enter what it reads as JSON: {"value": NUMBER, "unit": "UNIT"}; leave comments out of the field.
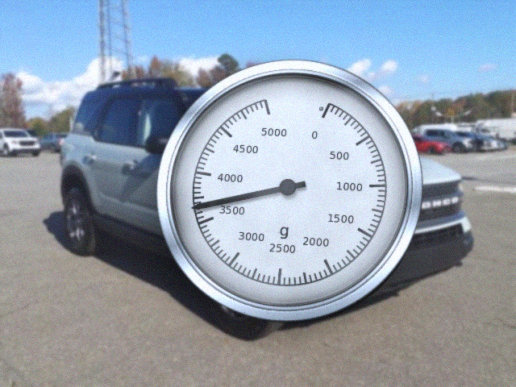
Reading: {"value": 3650, "unit": "g"}
